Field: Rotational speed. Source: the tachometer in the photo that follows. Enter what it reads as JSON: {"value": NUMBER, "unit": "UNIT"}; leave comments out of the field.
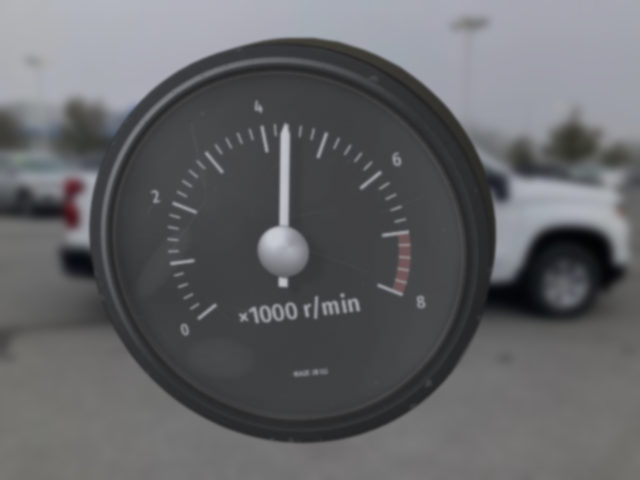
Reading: {"value": 4400, "unit": "rpm"}
